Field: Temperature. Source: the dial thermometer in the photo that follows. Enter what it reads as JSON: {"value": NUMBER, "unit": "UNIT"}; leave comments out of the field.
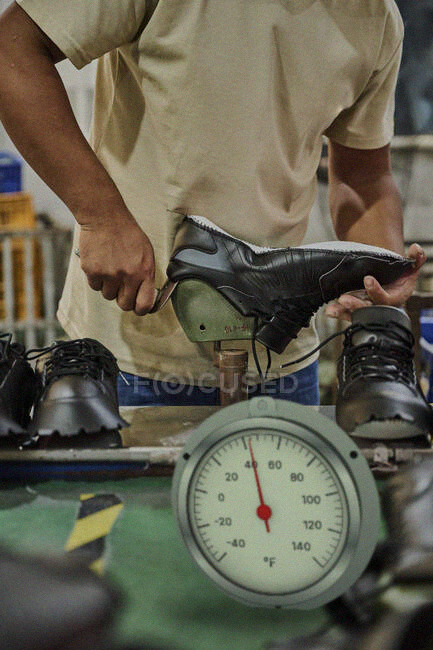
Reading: {"value": 44, "unit": "°F"}
